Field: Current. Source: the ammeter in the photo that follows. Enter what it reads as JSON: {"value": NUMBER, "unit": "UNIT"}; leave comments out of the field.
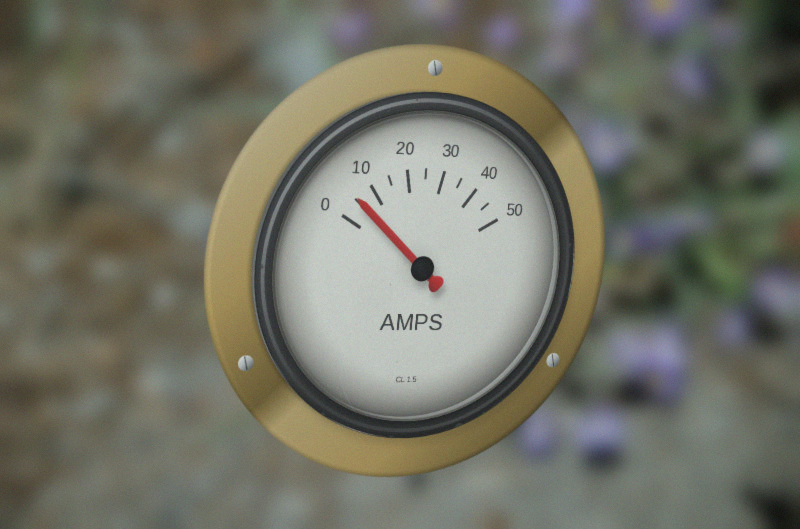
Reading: {"value": 5, "unit": "A"}
